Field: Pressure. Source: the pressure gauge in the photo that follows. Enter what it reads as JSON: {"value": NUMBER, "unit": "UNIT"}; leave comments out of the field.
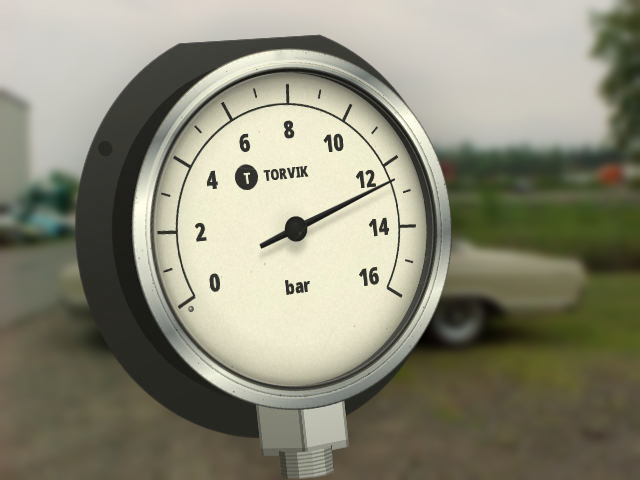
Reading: {"value": 12.5, "unit": "bar"}
